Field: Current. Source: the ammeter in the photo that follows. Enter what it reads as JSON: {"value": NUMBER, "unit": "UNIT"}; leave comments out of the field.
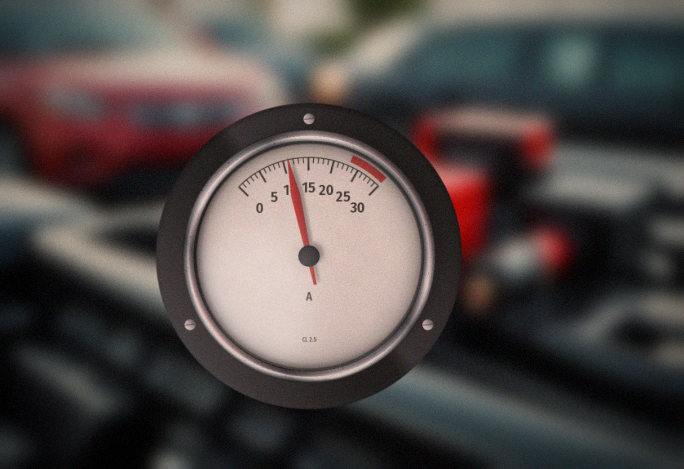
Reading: {"value": 11, "unit": "A"}
